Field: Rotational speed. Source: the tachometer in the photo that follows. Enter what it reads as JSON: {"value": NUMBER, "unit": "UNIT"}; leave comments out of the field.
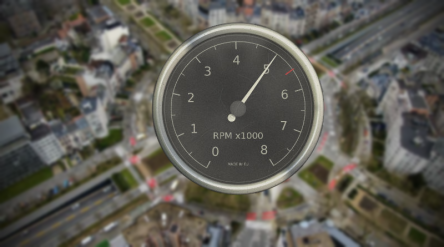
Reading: {"value": 5000, "unit": "rpm"}
